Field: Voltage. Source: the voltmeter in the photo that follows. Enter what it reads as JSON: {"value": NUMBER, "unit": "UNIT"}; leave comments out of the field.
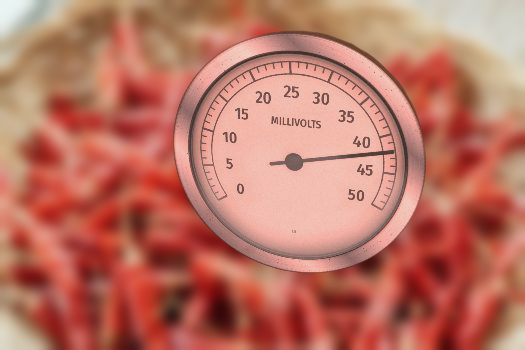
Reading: {"value": 42, "unit": "mV"}
